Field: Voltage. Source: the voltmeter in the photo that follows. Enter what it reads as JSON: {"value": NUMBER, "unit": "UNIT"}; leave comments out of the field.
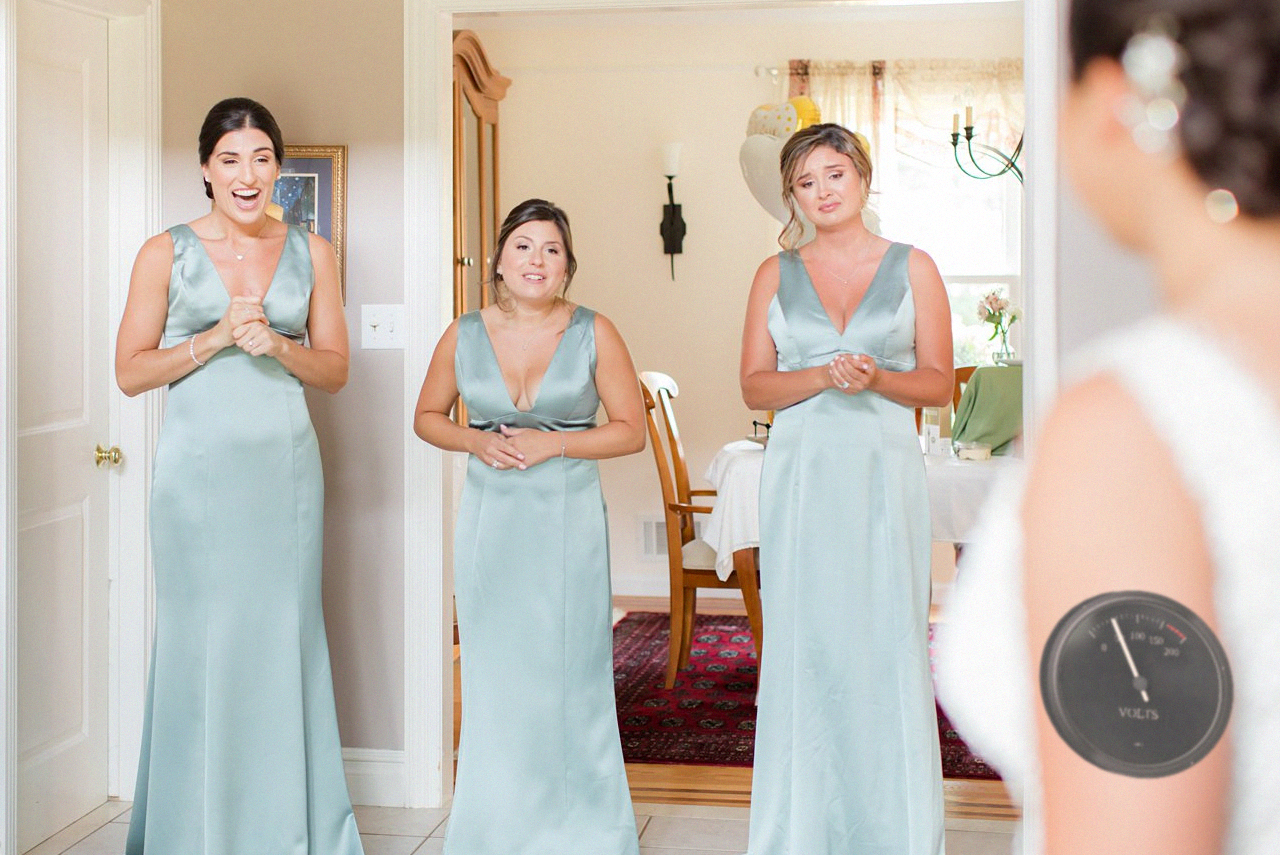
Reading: {"value": 50, "unit": "V"}
